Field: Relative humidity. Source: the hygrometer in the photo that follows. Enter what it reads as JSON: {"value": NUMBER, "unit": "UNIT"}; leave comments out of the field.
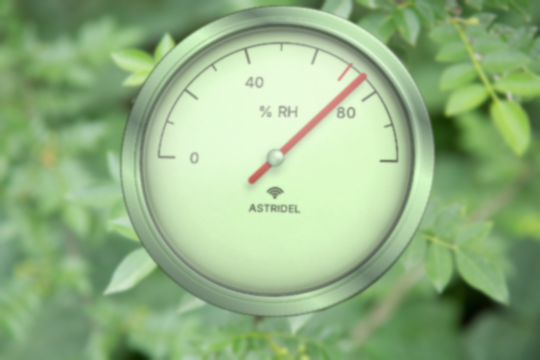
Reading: {"value": 75, "unit": "%"}
